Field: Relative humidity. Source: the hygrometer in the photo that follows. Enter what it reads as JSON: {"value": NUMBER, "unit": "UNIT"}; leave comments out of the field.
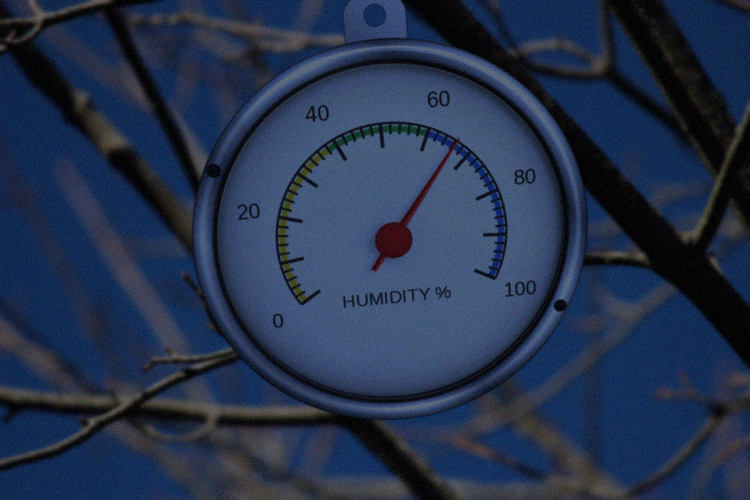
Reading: {"value": 66, "unit": "%"}
